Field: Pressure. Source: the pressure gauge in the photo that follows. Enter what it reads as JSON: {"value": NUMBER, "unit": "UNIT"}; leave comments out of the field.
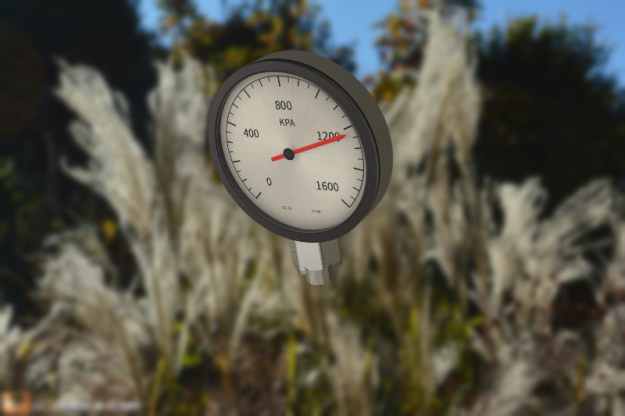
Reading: {"value": 1225, "unit": "kPa"}
